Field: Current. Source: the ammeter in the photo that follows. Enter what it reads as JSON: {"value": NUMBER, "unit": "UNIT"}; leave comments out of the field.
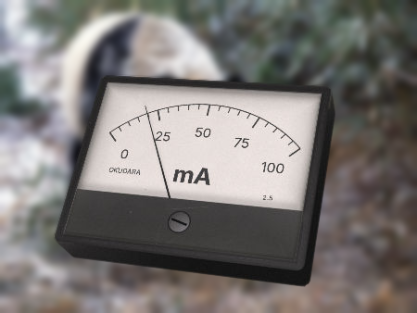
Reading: {"value": 20, "unit": "mA"}
